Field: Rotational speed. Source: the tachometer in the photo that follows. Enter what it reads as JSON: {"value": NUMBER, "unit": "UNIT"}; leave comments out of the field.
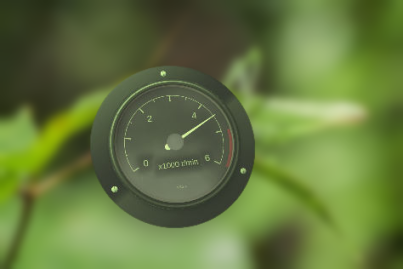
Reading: {"value": 4500, "unit": "rpm"}
